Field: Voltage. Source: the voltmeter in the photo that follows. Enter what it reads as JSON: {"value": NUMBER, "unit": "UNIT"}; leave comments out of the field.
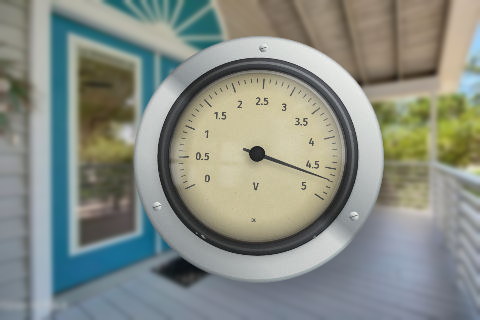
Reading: {"value": 4.7, "unit": "V"}
